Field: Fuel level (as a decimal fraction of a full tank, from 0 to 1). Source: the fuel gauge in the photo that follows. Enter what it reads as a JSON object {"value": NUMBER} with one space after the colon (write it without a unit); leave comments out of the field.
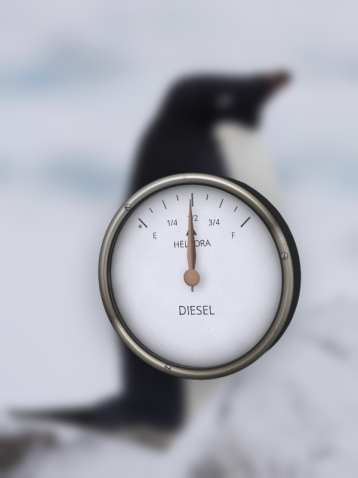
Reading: {"value": 0.5}
